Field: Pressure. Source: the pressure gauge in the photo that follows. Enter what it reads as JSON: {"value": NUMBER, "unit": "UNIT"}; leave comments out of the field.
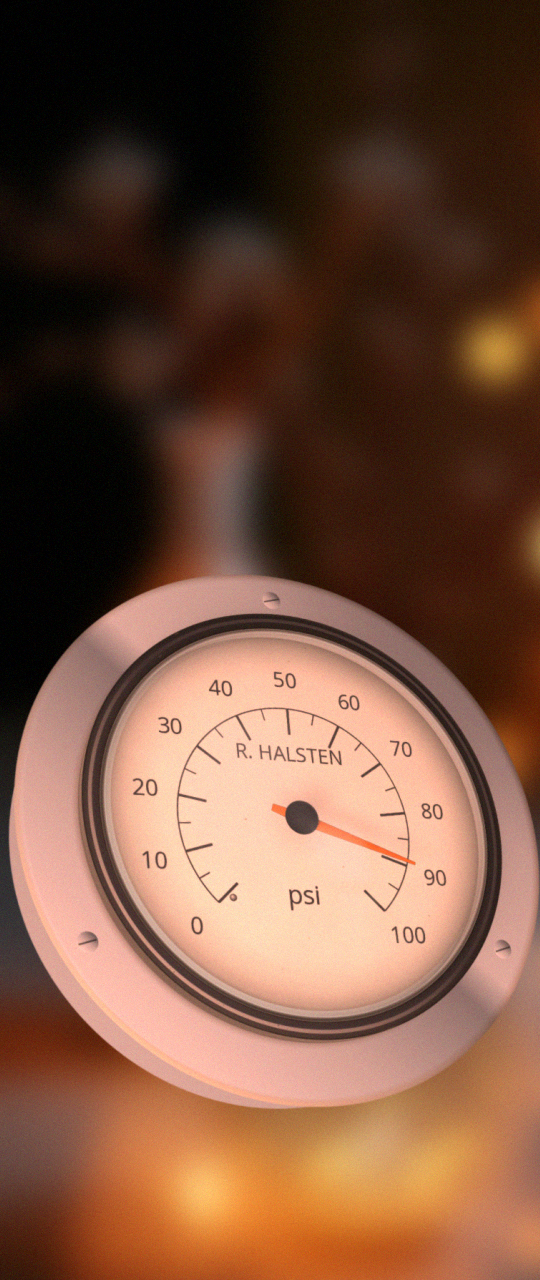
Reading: {"value": 90, "unit": "psi"}
